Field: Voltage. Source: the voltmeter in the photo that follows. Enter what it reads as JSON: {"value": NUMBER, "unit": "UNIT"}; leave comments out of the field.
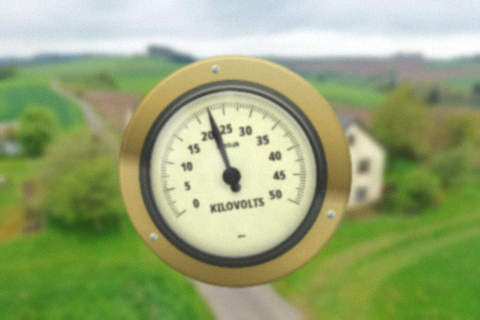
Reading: {"value": 22.5, "unit": "kV"}
